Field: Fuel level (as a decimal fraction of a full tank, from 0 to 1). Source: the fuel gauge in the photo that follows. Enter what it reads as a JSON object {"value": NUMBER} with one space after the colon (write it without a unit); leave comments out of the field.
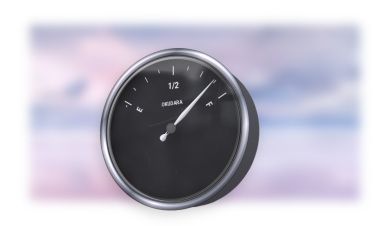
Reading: {"value": 0.875}
